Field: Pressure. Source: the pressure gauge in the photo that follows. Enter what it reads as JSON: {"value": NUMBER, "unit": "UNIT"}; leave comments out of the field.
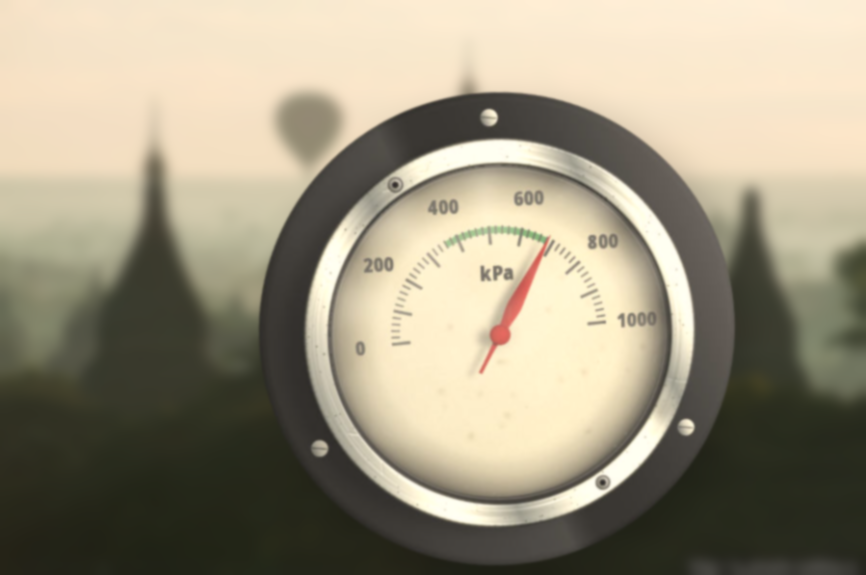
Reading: {"value": 680, "unit": "kPa"}
